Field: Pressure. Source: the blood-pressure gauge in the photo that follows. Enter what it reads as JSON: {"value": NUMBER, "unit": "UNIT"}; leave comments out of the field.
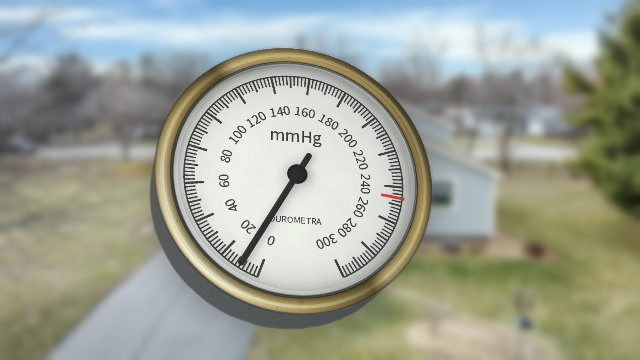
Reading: {"value": 10, "unit": "mmHg"}
